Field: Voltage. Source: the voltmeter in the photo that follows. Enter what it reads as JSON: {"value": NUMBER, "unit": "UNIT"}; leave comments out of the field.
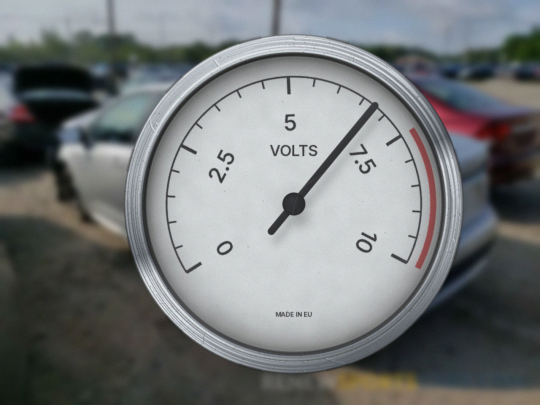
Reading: {"value": 6.75, "unit": "V"}
